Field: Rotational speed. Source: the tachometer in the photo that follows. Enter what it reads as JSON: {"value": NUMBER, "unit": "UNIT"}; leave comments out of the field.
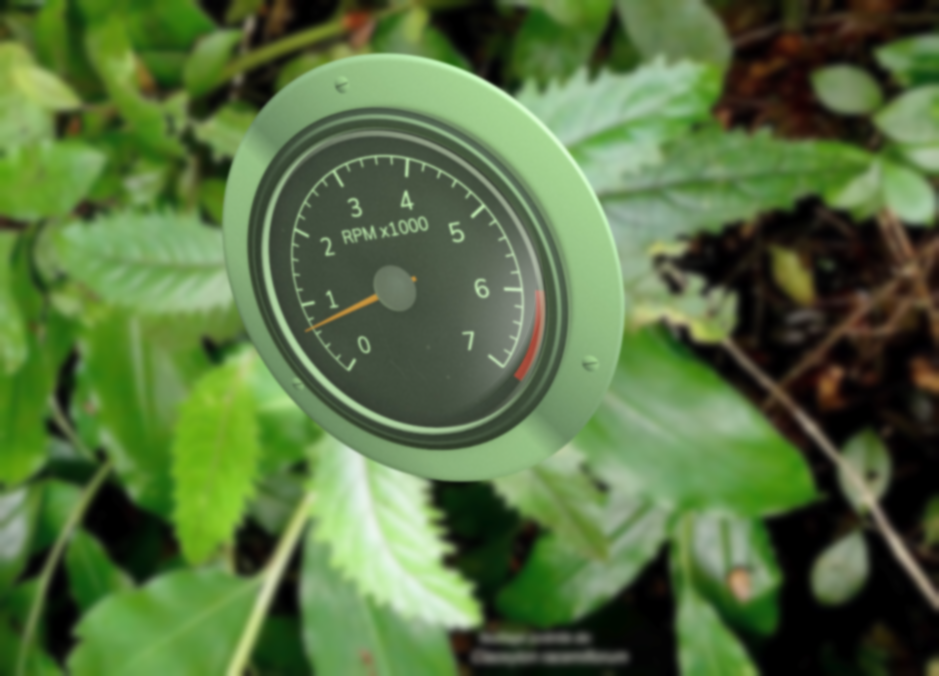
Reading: {"value": 700, "unit": "rpm"}
